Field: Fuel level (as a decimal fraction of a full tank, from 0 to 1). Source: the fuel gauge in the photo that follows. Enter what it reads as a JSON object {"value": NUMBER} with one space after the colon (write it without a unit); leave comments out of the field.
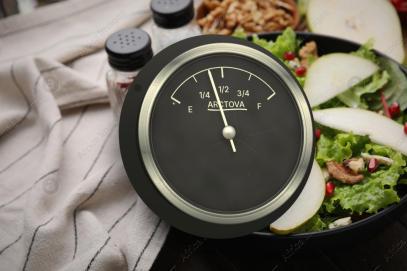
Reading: {"value": 0.375}
